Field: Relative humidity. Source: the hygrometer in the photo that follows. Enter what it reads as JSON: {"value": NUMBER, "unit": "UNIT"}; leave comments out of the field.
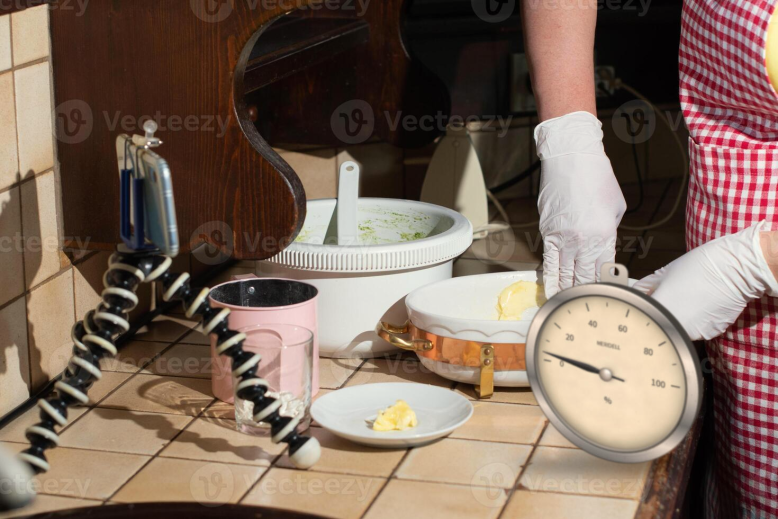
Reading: {"value": 5, "unit": "%"}
